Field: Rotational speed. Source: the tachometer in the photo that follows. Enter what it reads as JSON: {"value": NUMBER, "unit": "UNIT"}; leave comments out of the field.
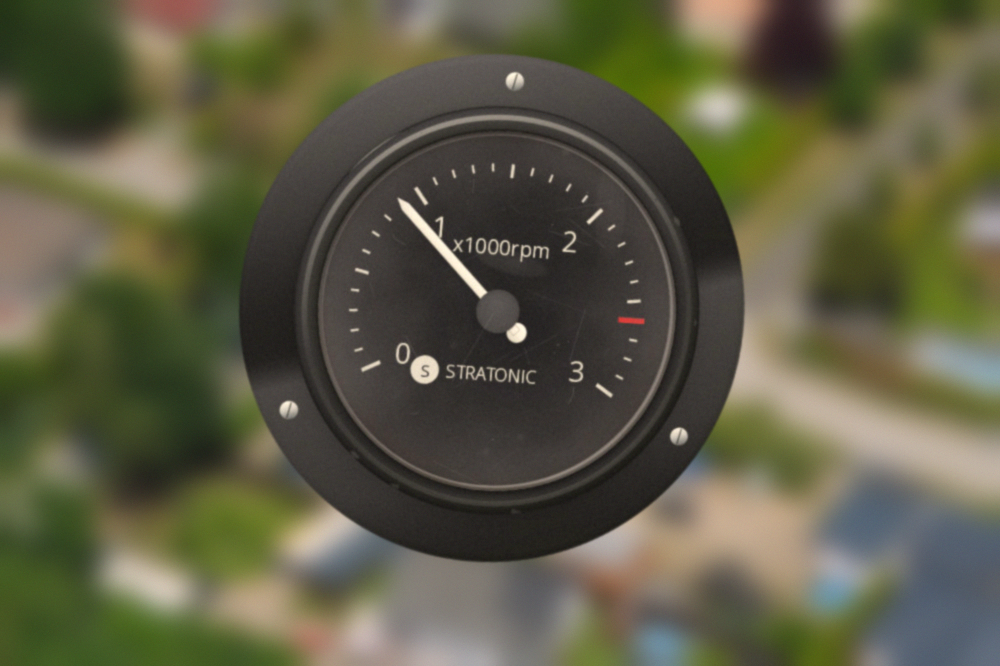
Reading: {"value": 900, "unit": "rpm"}
